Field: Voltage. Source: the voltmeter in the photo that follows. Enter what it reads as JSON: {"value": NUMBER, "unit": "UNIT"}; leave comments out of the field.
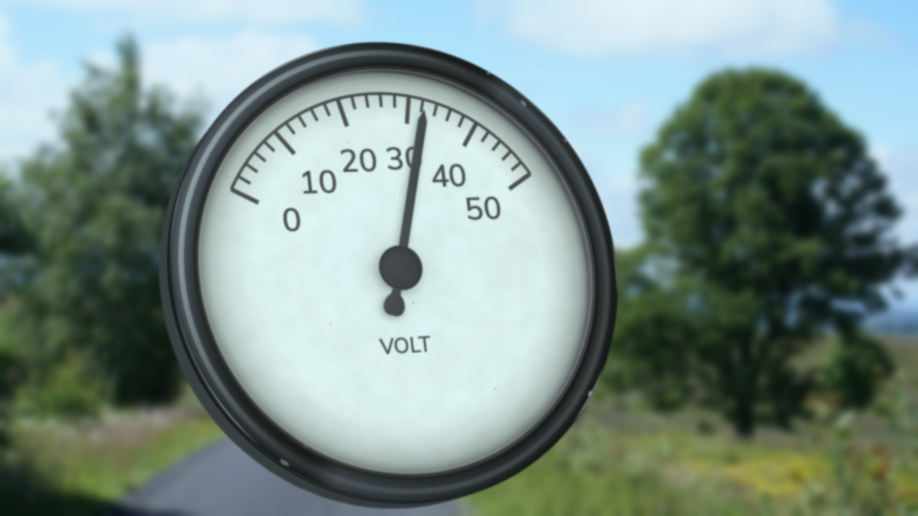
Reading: {"value": 32, "unit": "V"}
